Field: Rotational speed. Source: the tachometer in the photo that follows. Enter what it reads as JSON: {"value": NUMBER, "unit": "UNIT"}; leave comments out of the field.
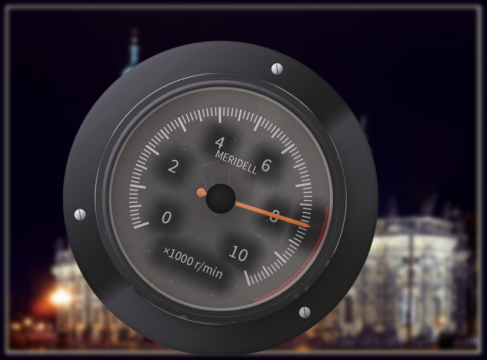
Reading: {"value": 8000, "unit": "rpm"}
